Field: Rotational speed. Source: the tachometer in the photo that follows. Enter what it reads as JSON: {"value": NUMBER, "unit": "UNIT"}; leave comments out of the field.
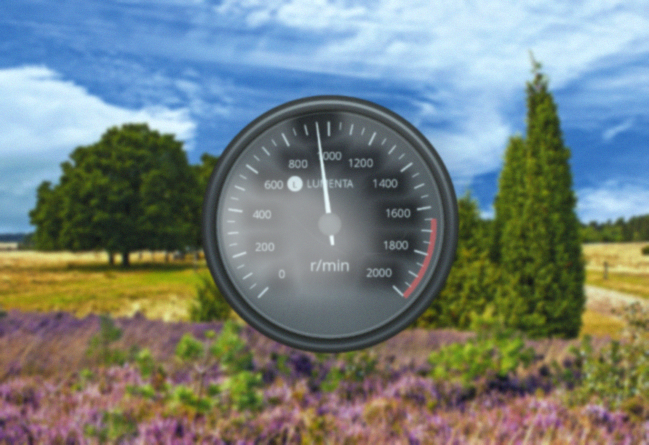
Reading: {"value": 950, "unit": "rpm"}
